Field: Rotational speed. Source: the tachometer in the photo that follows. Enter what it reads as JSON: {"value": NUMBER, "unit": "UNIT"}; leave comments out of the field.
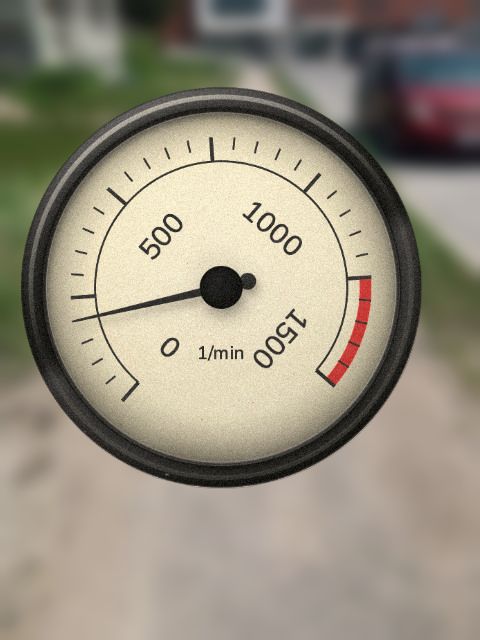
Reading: {"value": 200, "unit": "rpm"}
